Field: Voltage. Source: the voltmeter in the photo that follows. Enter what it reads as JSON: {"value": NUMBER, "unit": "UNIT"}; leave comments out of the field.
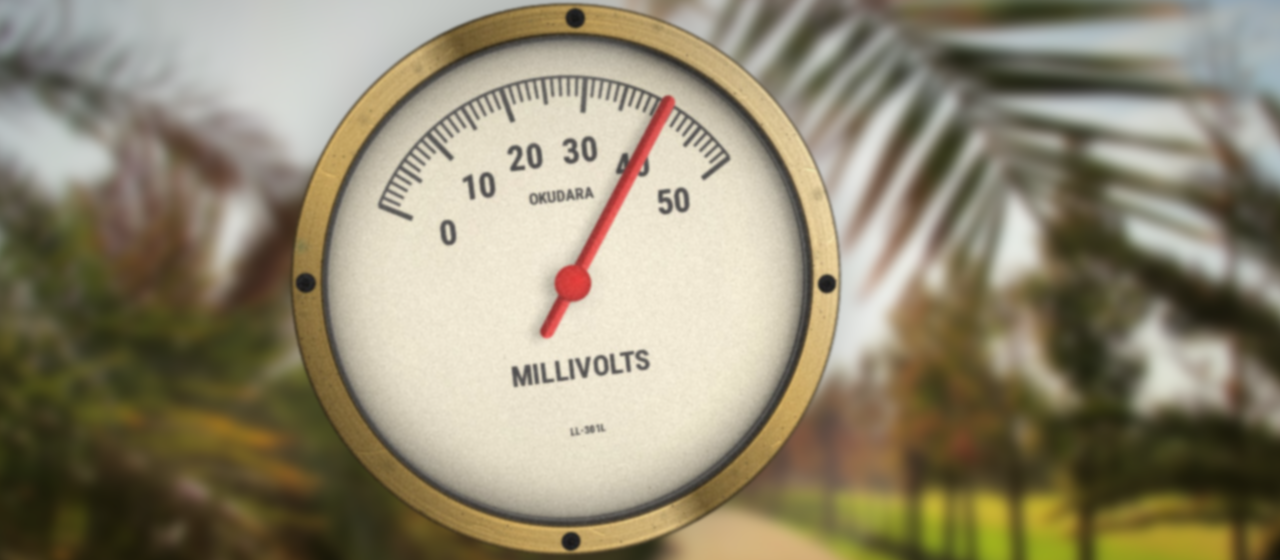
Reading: {"value": 40, "unit": "mV"}
